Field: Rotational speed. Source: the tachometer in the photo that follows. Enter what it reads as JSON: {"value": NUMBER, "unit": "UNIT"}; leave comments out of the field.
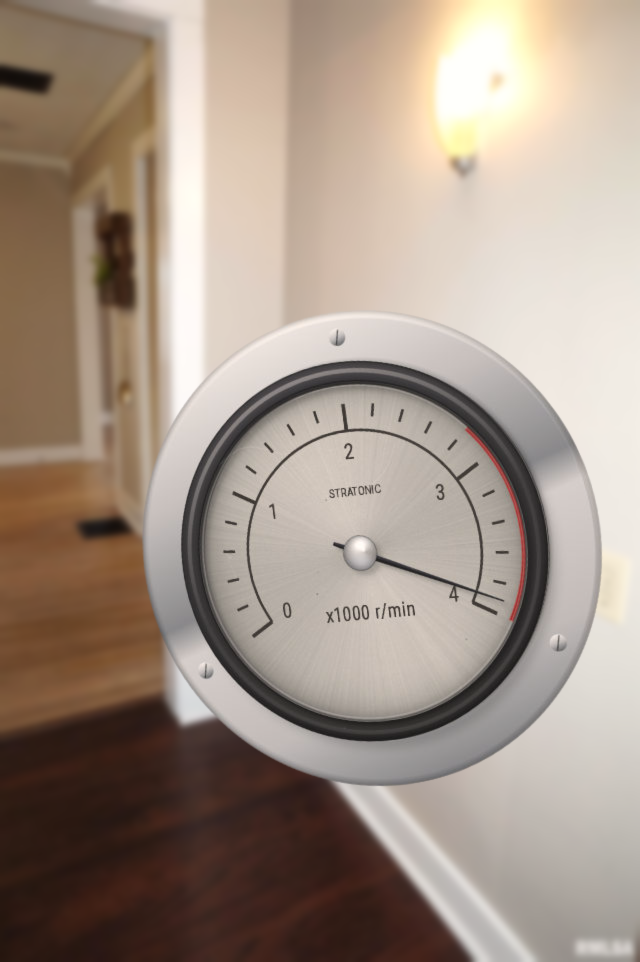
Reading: {"value": 3900, "unit": "rpm"}
